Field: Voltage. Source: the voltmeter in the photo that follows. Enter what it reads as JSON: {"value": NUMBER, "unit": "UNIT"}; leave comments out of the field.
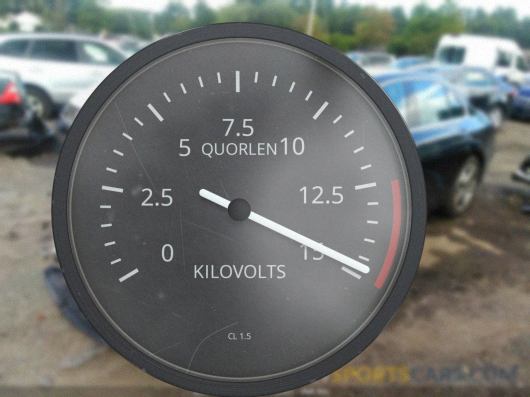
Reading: {"value": 14.75, "unit": "kV"}
